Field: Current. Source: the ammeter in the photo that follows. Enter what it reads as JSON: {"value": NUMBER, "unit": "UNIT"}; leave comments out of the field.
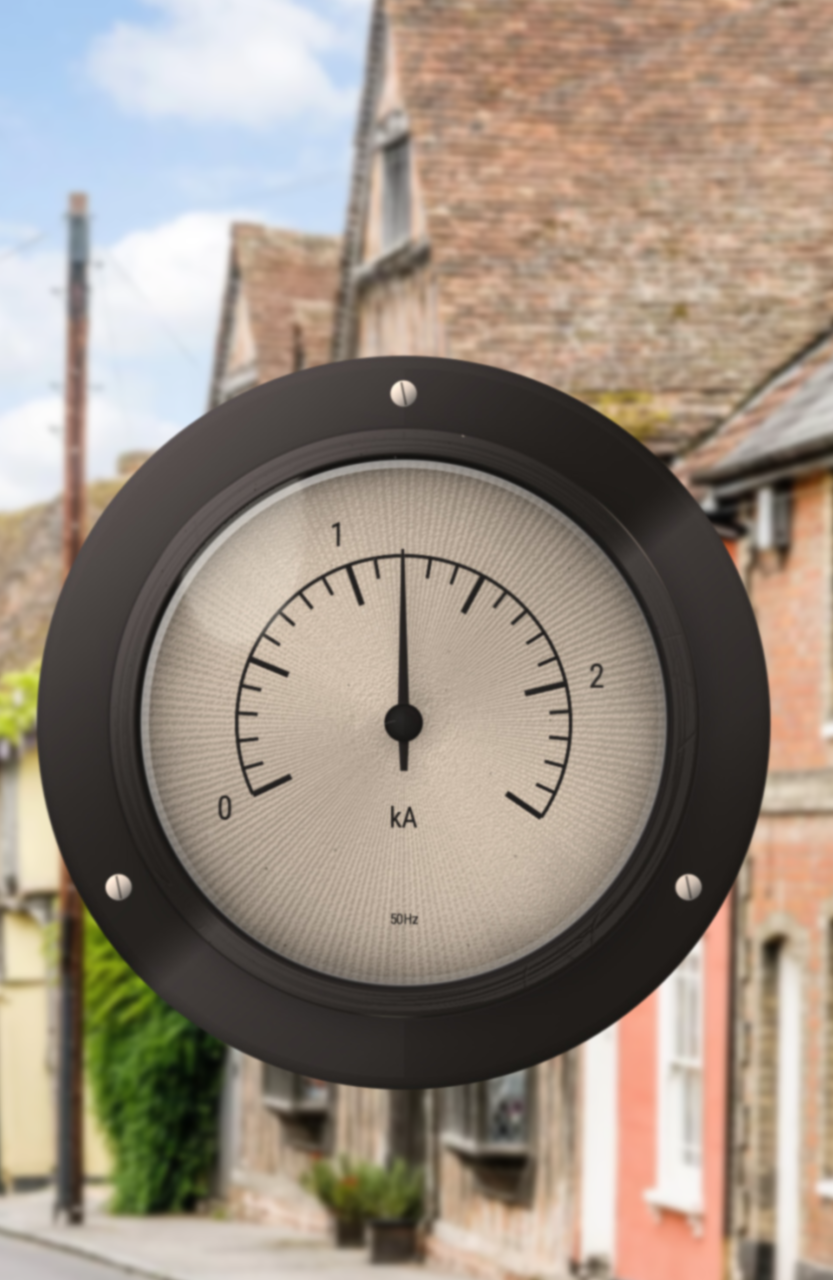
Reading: {"value": 1.2, "unit": "kA"}
